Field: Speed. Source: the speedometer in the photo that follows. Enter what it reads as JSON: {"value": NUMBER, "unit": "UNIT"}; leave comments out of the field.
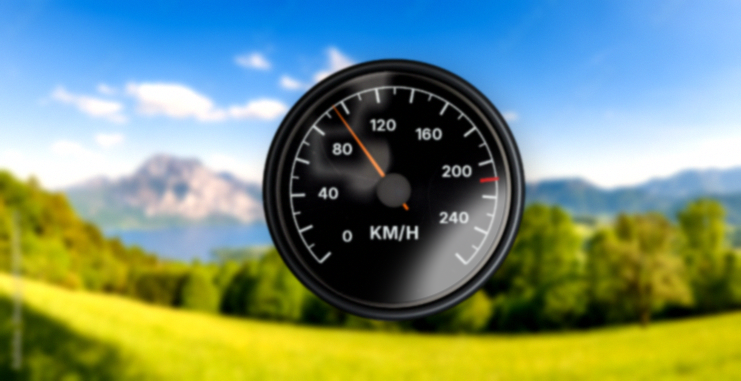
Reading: {"value": 95, "unit": "km/h"}
